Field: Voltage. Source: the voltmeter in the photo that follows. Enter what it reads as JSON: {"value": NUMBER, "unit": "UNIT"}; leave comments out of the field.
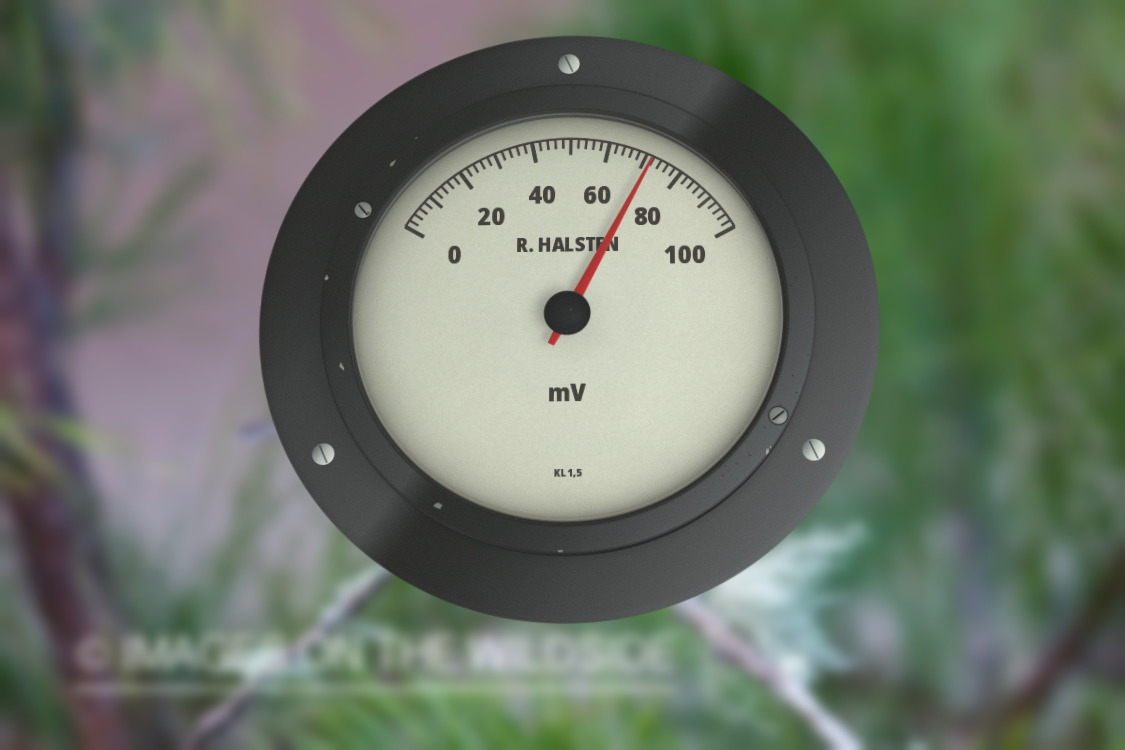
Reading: {"value": 72, "unit": "mV"}
